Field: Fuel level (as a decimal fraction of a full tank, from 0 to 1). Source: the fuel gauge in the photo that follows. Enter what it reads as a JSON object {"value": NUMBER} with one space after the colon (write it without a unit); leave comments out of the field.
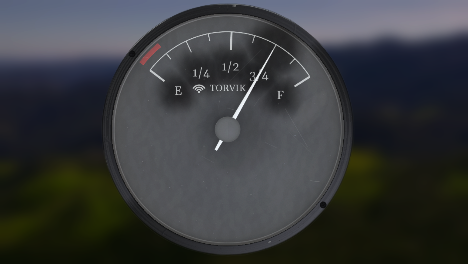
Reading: {"value": 0.75}
